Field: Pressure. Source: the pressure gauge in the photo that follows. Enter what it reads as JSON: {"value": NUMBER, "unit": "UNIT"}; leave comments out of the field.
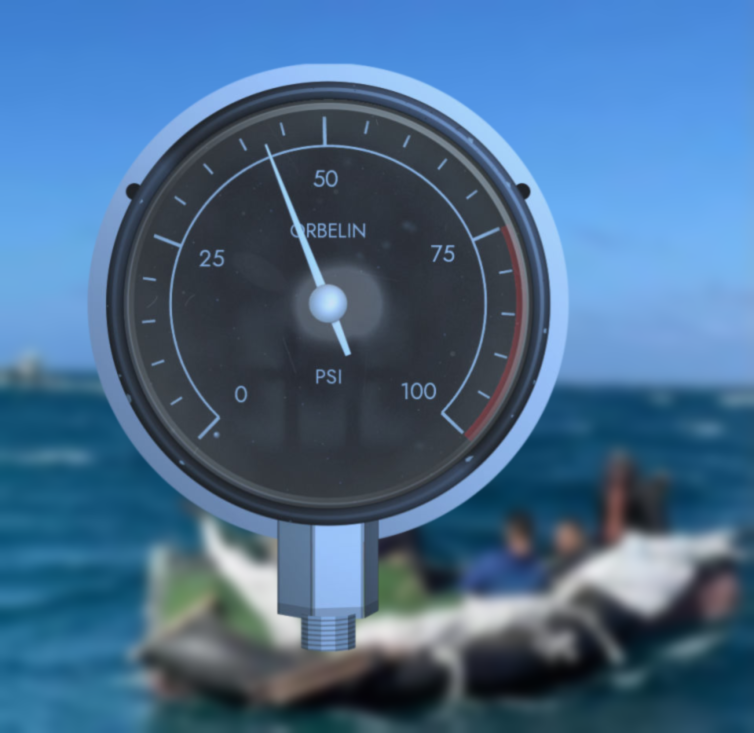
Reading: {"value": 42.5, "unit": "psi"}
